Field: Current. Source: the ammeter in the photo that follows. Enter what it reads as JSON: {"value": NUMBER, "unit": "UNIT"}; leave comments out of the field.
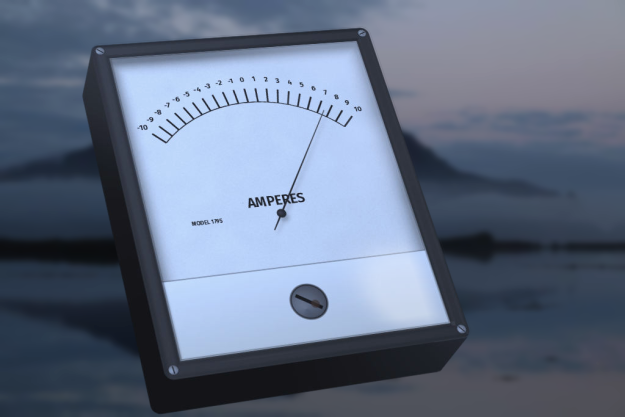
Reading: {"value": 7.5, "unit": "A"}
